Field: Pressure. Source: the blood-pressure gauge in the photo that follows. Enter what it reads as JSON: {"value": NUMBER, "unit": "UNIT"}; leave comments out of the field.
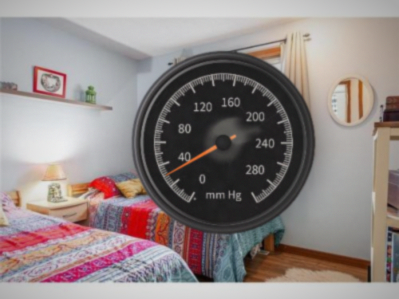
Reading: {"value": 30, "unit": "mmHg"}
